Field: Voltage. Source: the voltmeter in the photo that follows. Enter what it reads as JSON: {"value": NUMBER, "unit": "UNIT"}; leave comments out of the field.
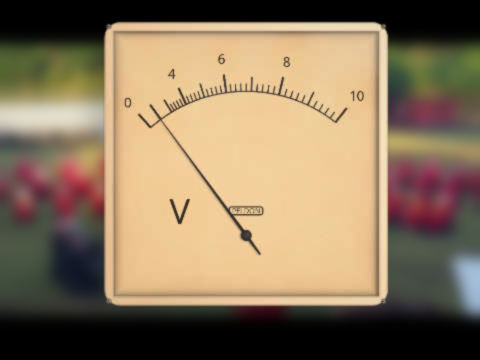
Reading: {"value": 2, "unit": "V"}
